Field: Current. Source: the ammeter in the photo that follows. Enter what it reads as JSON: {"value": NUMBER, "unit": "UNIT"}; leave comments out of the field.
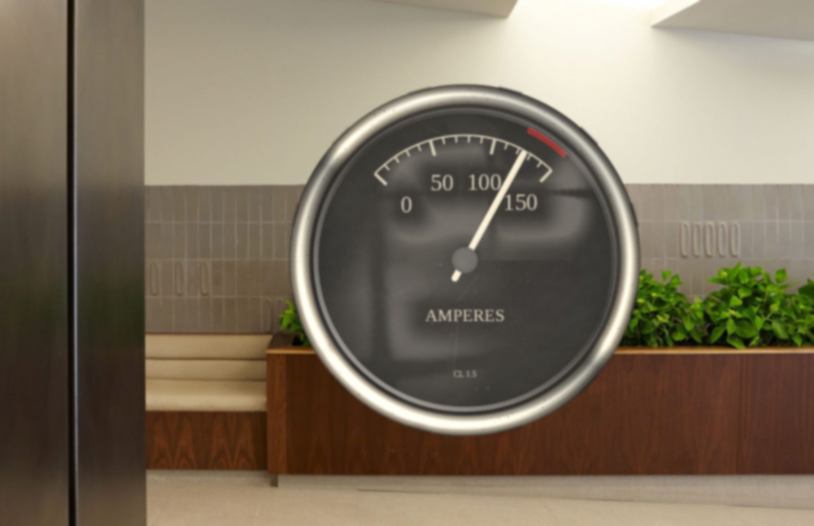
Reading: {"value": 125, "unit": "A"}
